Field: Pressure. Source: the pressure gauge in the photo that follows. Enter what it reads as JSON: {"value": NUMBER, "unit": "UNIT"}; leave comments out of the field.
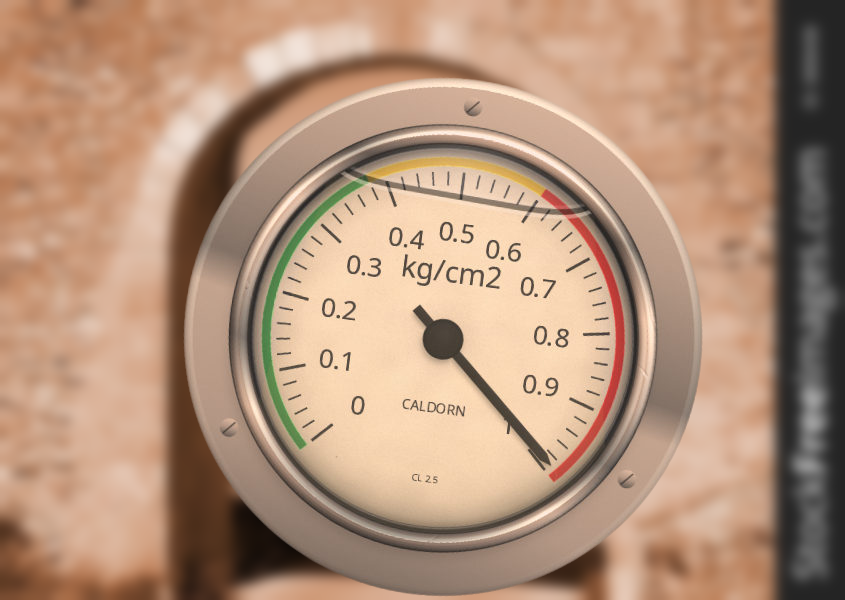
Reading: {"value": 0.99, "unit": "kg/cm²"}
